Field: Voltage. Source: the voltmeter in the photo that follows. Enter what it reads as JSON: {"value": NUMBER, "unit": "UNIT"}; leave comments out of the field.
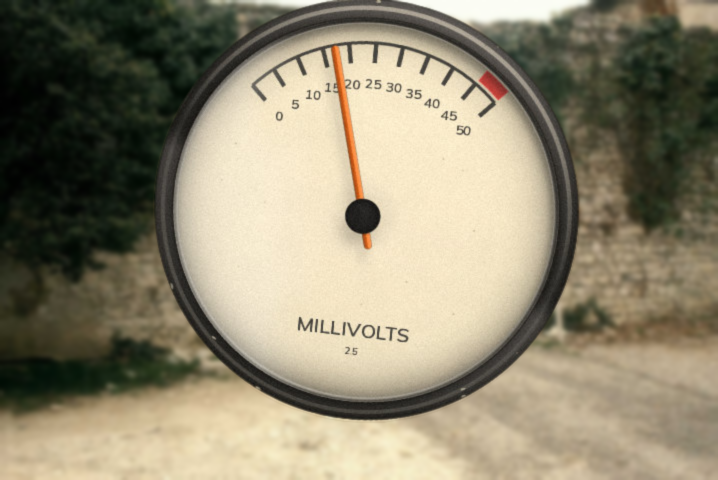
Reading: {"value": 17.5, "unit": "mV"}
